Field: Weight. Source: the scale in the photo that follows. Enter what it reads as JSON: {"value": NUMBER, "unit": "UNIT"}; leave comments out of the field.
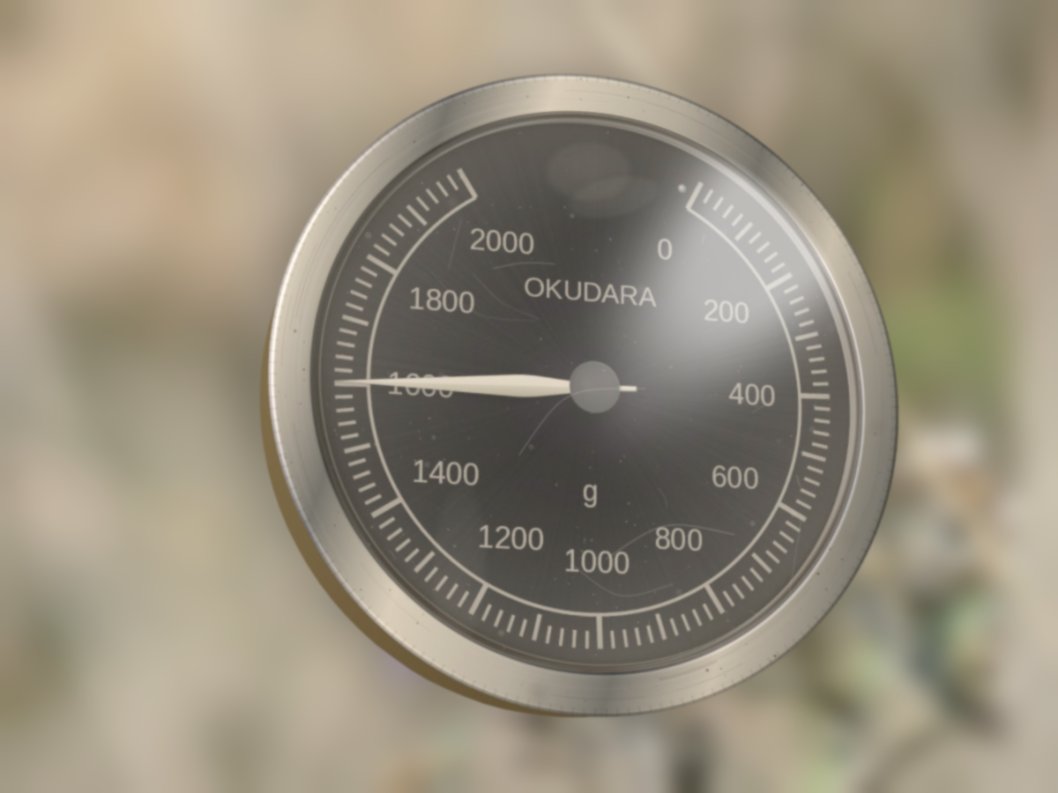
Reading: {"value": 1600, "unit": "g"}
